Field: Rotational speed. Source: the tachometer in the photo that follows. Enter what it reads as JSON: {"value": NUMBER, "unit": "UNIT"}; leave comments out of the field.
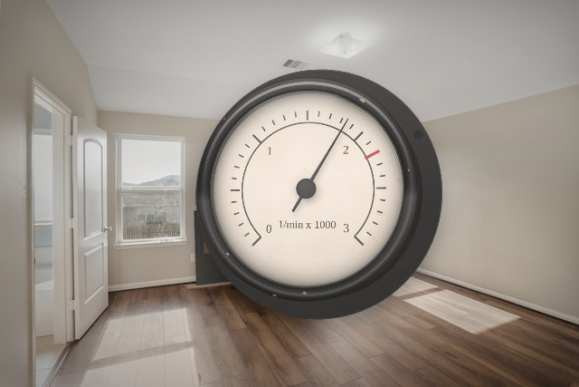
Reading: {"value": 1850, "unit": "rpm"}
